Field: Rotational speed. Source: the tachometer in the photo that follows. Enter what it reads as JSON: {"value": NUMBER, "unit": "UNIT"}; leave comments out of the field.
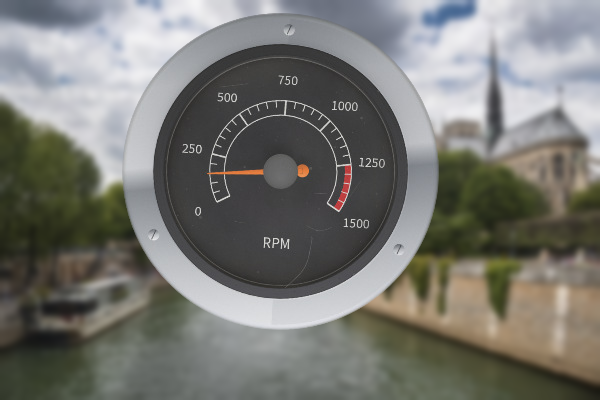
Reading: {"value": 150, "unit": "rpm"}
